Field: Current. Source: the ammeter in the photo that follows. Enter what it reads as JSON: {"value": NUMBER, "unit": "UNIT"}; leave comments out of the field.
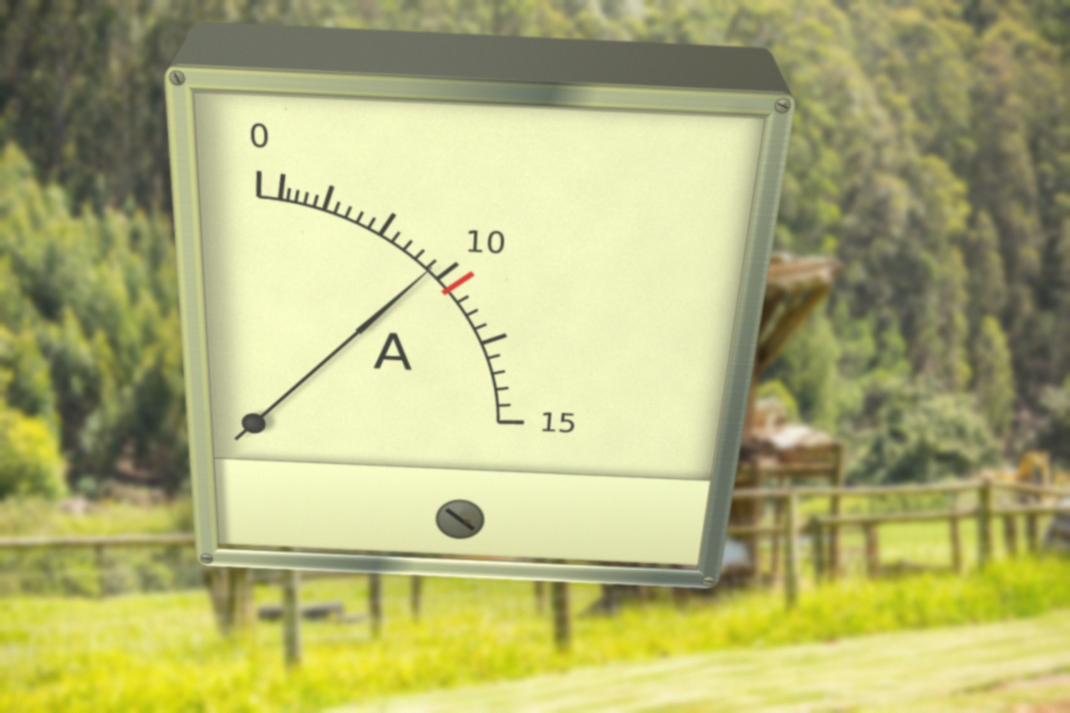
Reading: {"value": 9.5, "unit": "A"}
